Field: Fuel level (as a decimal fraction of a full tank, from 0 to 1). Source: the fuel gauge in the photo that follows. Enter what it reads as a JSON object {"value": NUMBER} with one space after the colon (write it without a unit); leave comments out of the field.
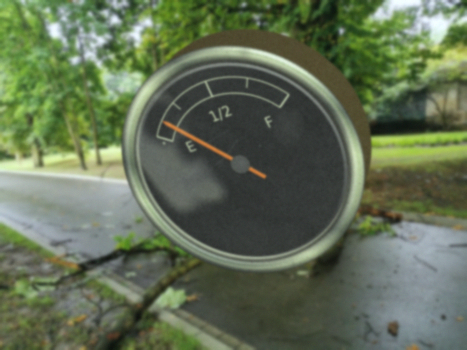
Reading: {"value": 0.125}
